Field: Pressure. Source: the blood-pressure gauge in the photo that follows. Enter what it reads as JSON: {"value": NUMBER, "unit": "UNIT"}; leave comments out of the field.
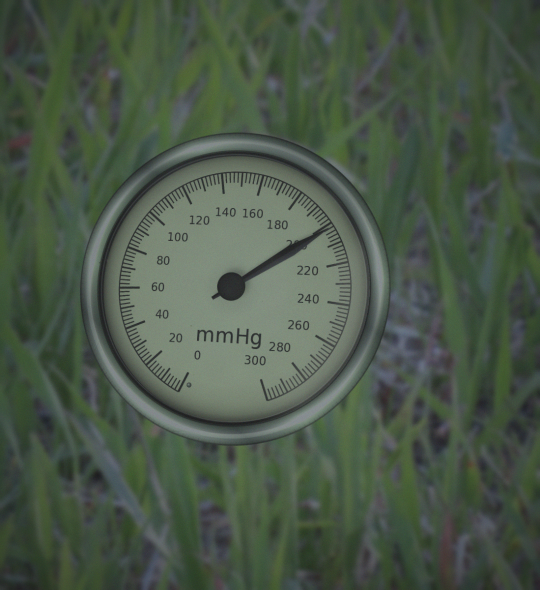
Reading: {"value": 202, "unit": "mmHg"}
